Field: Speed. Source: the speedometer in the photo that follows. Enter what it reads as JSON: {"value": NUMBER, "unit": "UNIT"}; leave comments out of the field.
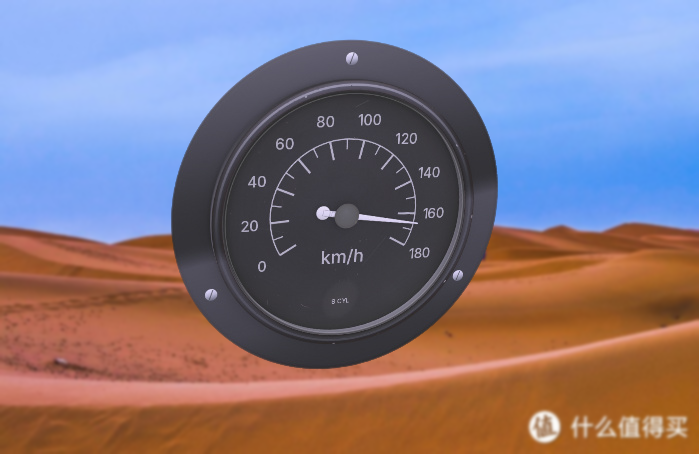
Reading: {"value": 165, "unit": "km/h"}
